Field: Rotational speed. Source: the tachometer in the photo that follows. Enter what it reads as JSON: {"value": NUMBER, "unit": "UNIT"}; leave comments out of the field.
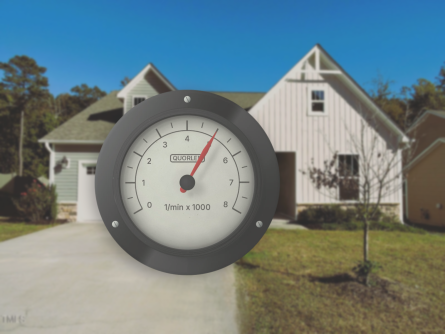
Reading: {"value": 5000, "unit": "rpm"}
